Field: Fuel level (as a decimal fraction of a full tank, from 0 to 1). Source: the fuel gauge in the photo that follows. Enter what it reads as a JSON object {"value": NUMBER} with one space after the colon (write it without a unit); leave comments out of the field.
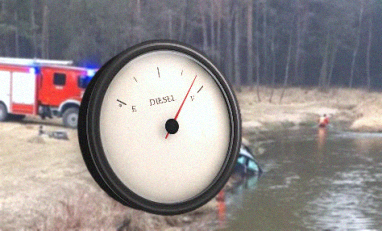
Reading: {"value": 0.875}
